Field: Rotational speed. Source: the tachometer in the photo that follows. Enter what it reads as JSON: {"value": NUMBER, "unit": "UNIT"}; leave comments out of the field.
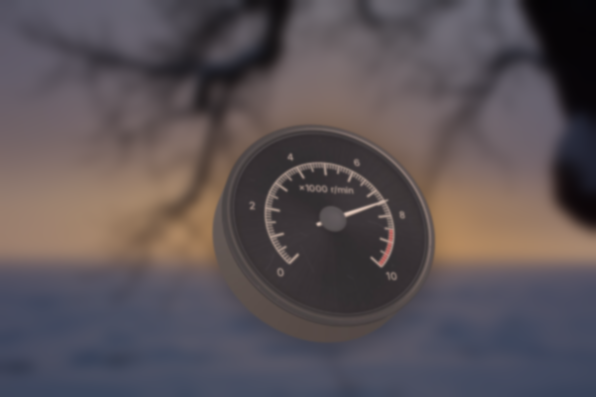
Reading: {"value": 7500, "unit": "rpm"}
